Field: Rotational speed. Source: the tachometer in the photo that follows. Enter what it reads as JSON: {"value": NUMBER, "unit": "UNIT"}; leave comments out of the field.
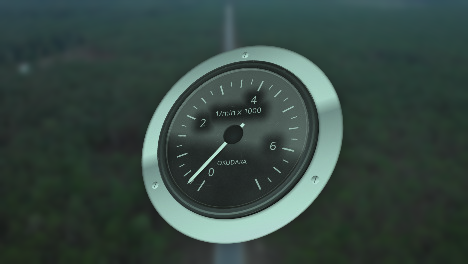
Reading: {"value": 250, "unit": "rpm"}
